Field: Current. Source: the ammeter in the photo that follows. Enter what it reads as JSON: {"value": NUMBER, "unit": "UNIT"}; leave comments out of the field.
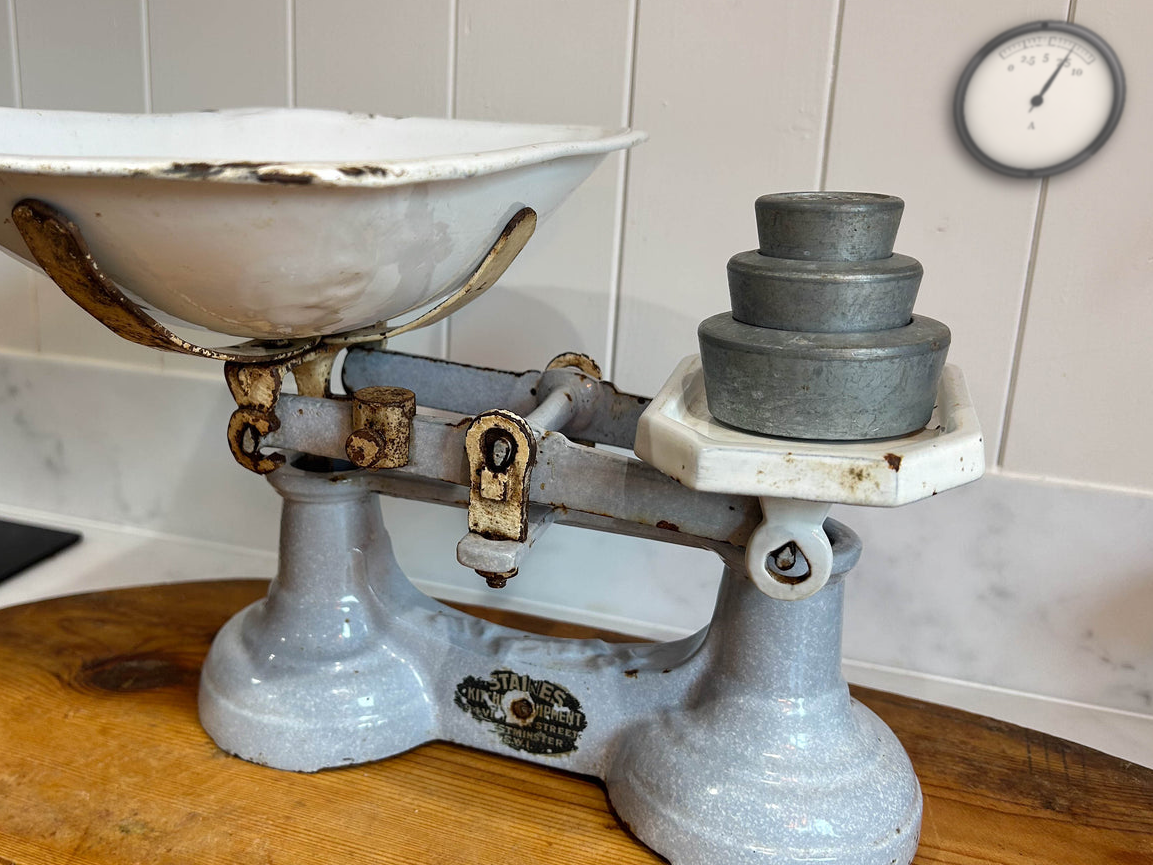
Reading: {"value": 7.5, "unit": "A"}
